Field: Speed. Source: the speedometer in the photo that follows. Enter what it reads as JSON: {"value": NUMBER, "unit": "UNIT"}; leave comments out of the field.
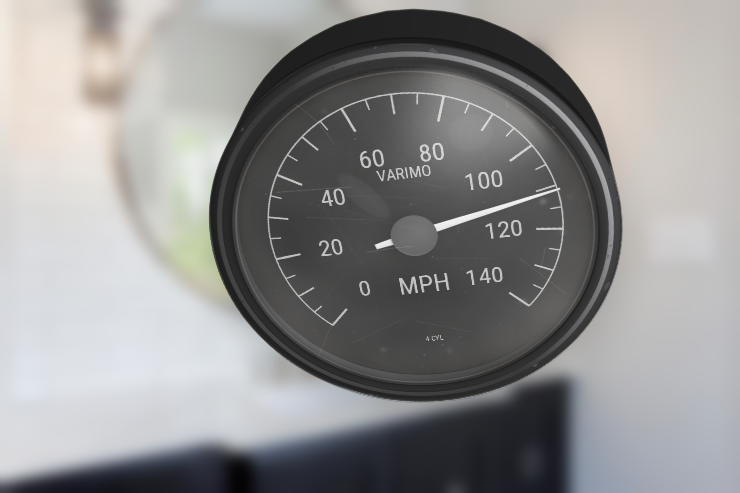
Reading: {"value": 110, "unit": "mph"}
